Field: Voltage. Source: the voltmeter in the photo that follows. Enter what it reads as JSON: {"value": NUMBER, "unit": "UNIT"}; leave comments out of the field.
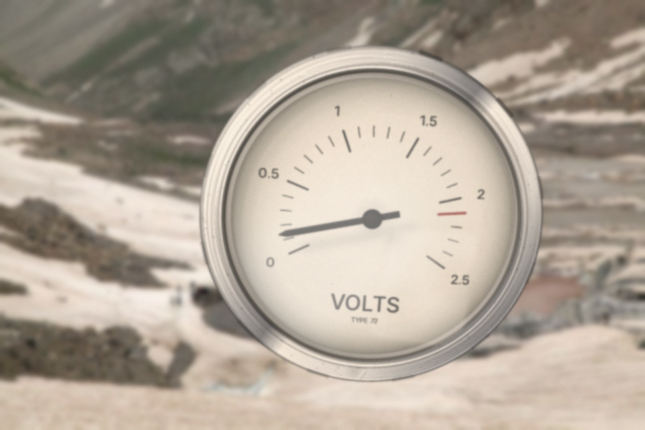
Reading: {"value": 0.15, "unit": "V"}
